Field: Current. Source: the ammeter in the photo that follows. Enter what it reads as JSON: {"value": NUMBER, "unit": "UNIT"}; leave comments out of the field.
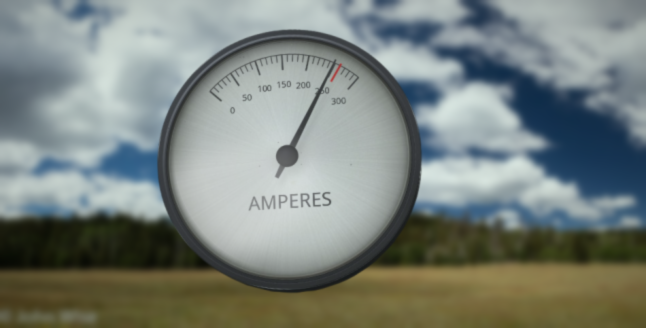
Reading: {"value": 250, "unit": "A"}
